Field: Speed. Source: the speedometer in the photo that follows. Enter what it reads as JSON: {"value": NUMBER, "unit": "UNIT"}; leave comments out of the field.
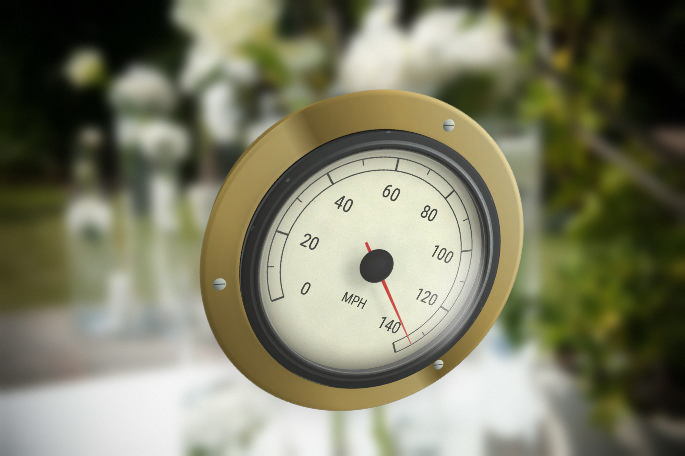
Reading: {"value": 135, "unit": "mph"}
